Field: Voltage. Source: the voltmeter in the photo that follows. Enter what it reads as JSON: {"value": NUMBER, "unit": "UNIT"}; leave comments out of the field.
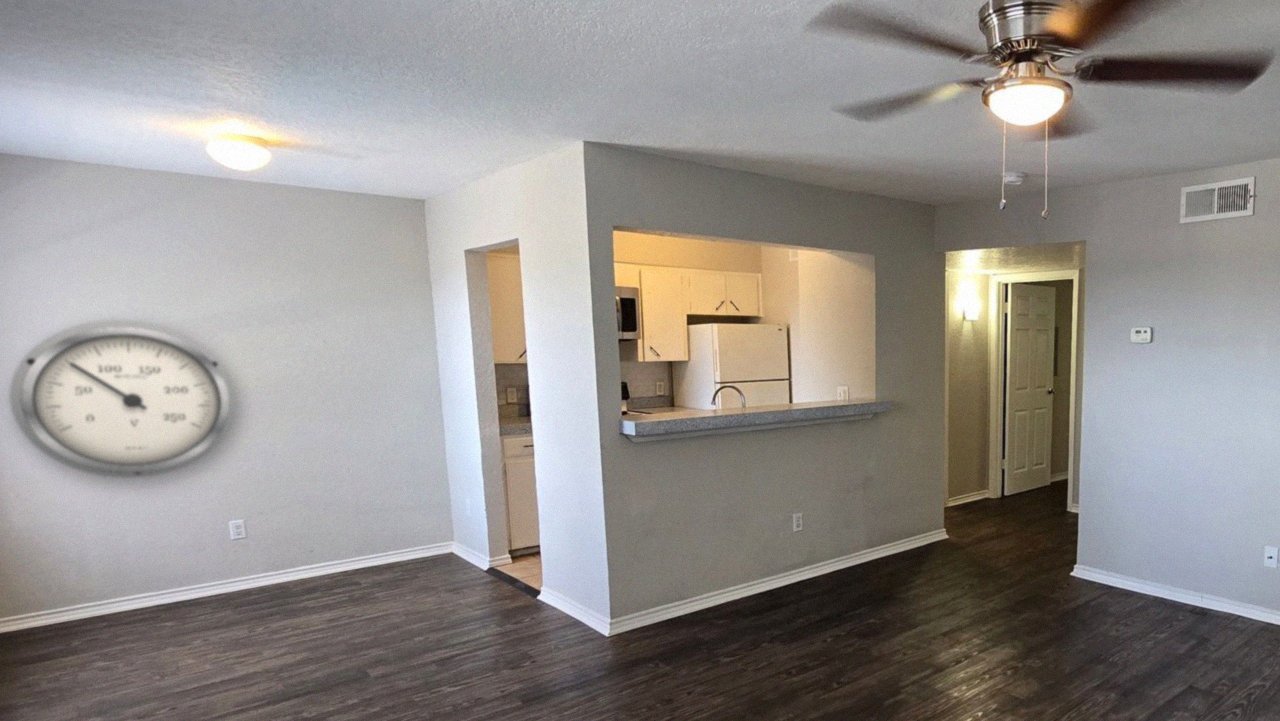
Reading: {"value": 75, "unit": "V"}
